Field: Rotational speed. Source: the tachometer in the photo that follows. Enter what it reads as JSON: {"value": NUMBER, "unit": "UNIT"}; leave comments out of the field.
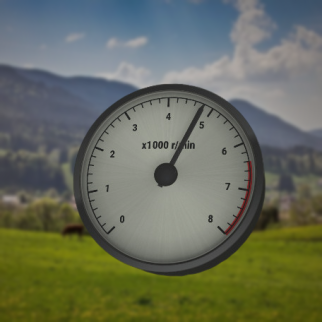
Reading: {"value": 4800, "unit": "rpm"}
